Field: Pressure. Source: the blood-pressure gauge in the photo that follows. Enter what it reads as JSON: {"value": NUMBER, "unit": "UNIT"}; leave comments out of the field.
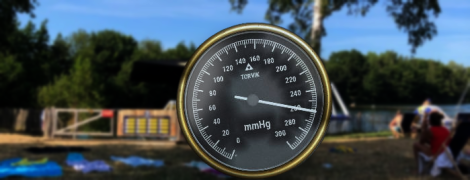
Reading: {"value": 260, "unit": "mmHg"}
